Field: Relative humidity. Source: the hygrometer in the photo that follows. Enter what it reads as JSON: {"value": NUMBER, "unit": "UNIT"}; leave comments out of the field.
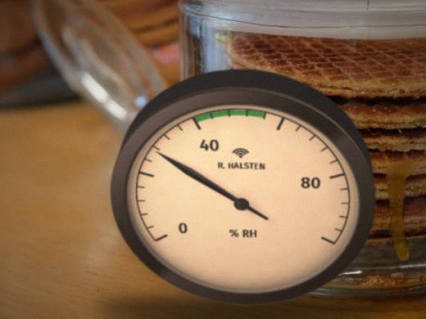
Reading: {"value": 28, "unit": "%"}
